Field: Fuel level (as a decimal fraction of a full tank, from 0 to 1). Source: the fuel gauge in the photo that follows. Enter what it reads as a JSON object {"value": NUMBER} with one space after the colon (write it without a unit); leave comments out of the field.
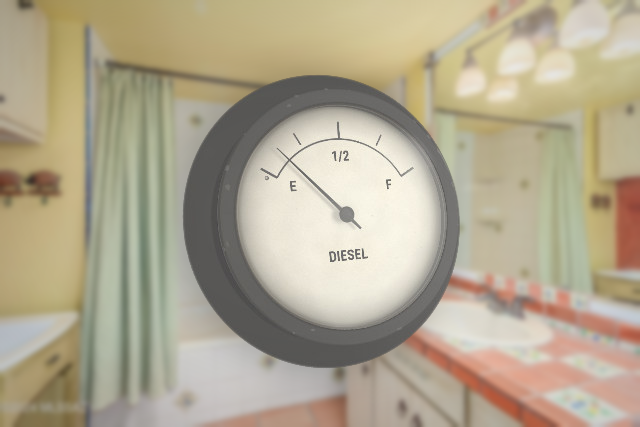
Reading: {"value": 0.125}
